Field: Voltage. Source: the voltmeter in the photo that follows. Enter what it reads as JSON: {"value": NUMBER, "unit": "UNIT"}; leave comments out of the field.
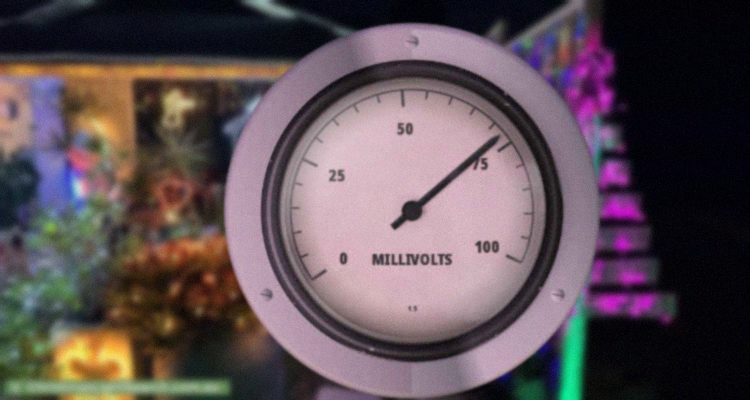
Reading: {"value": 72.5, "unit": "mV"}
